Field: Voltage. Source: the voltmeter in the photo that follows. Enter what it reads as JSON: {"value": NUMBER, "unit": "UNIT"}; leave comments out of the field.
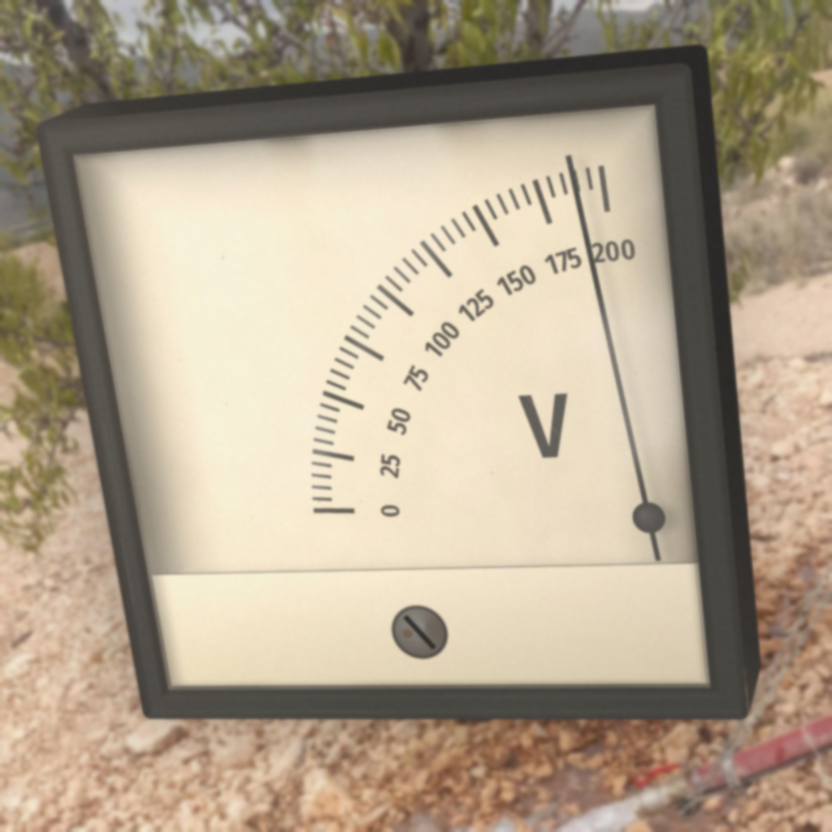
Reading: {"value": 190, "unit": "V"}
